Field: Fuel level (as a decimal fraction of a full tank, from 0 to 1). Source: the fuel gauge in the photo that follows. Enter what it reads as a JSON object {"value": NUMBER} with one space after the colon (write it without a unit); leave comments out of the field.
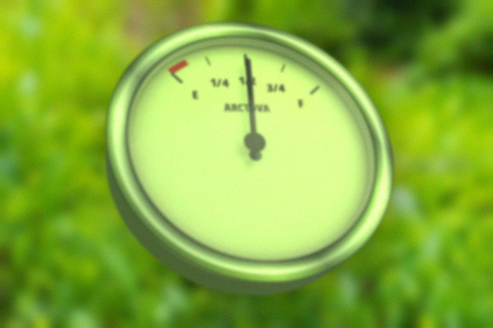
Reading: {"value": 0.5}
